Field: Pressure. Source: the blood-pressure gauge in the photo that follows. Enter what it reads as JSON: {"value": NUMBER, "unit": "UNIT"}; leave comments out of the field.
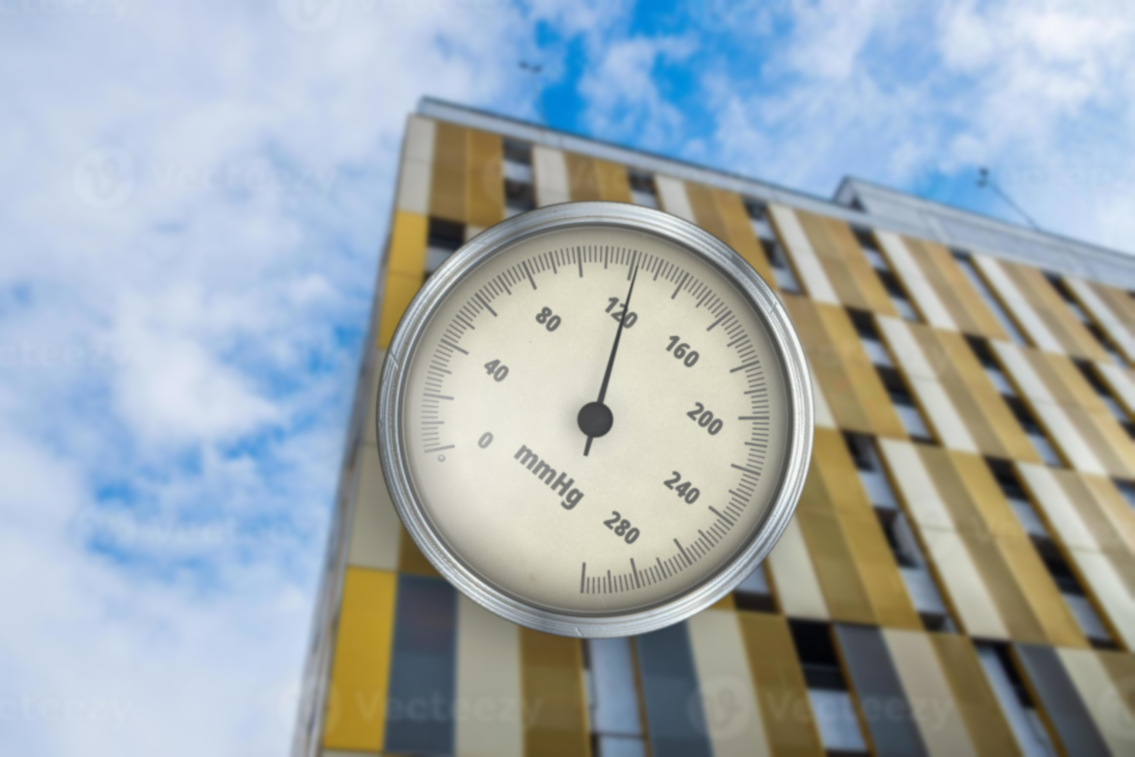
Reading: {"value": 122, "unit": "mmHg"}
